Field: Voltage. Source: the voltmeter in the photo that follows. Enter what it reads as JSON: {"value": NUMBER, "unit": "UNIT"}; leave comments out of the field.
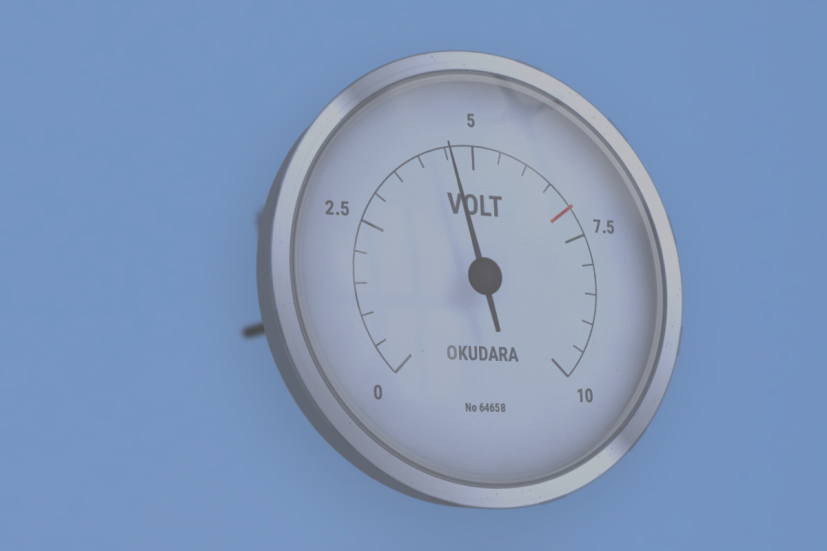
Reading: {"value": 4.5, "unit": "V"}
